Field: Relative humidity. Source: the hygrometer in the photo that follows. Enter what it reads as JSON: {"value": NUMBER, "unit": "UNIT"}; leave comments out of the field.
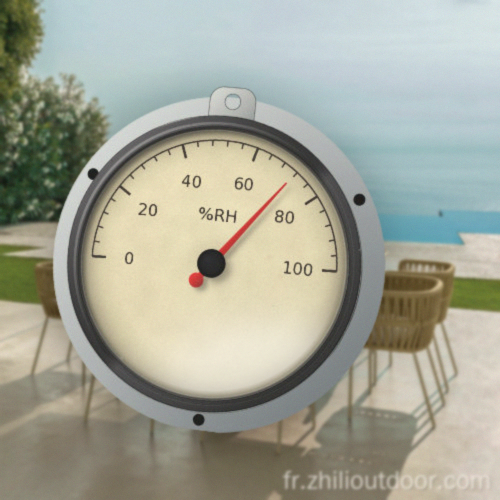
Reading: {"value": 72, "unit": "%"}
